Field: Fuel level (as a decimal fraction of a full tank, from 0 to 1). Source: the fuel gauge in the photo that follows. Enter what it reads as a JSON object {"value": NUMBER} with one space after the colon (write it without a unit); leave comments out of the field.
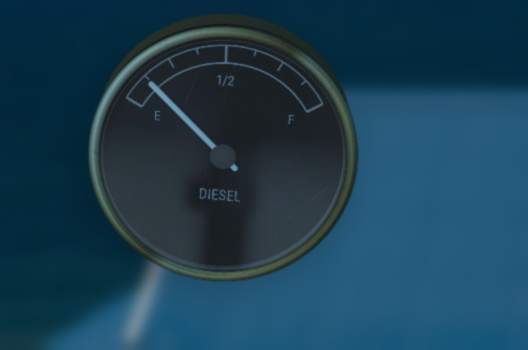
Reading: {"value": 0.125}
